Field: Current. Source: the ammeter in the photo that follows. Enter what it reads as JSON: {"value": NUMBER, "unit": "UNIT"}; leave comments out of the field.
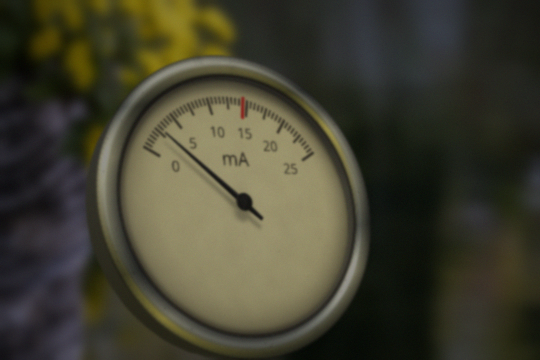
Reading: {"value": 2.5, "unit": "mA"}
